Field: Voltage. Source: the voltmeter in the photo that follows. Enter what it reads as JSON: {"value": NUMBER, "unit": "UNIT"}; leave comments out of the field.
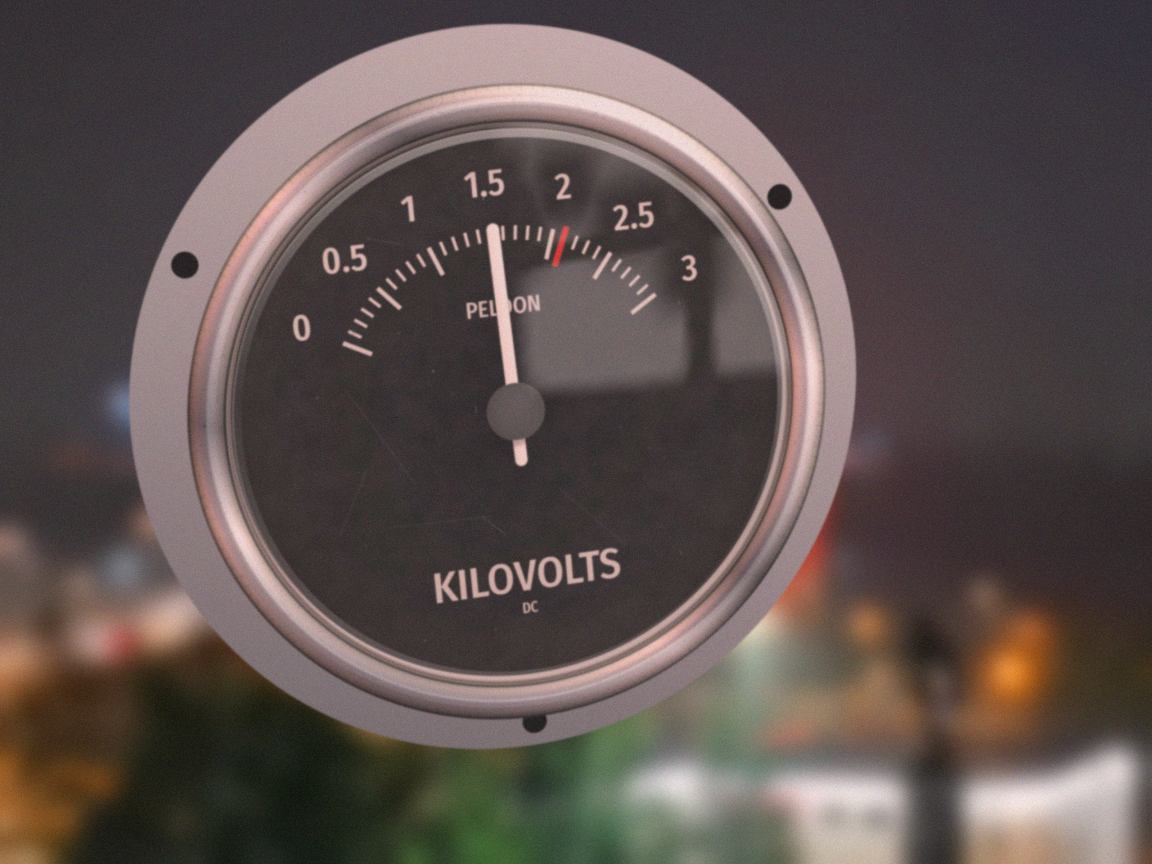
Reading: {"value": 1.5, "unit": "kV"}
